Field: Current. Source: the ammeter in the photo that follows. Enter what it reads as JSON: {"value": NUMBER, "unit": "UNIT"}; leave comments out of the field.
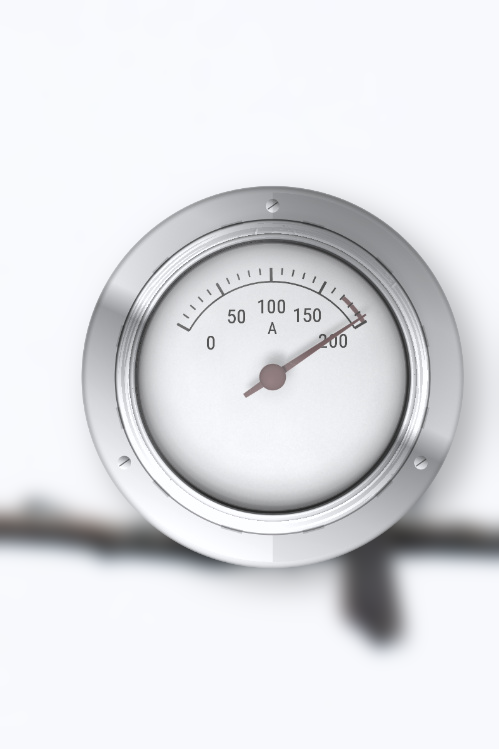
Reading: {"value": 195, "unit": "A"}
